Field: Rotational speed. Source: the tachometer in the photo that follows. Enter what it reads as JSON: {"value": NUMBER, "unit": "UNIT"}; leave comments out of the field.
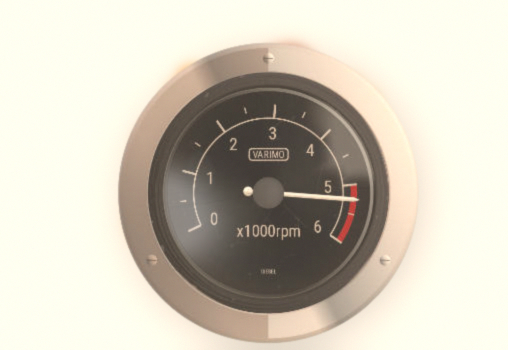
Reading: {"value": 5250, "unit": "rpm"}
